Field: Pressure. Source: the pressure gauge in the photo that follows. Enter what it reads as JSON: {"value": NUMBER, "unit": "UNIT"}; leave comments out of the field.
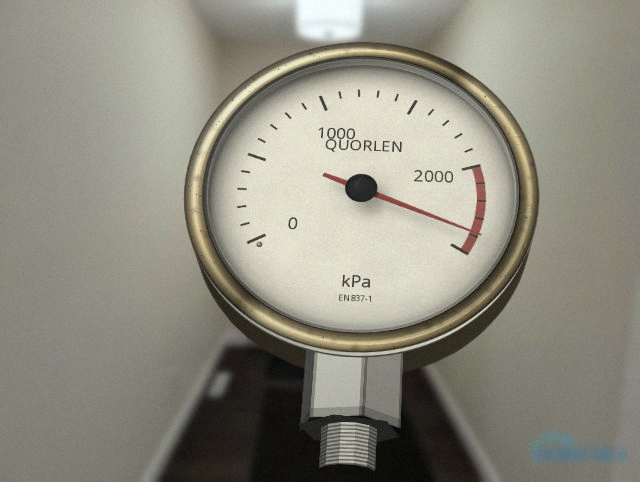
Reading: {"value": 2400, "unit": "kPa"}
